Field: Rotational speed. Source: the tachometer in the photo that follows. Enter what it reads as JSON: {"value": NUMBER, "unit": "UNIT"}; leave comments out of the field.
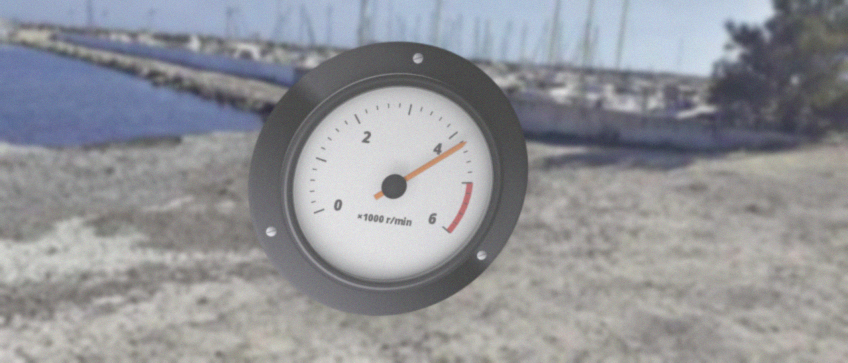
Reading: {"value": 4200, "unit": "rpm"}
